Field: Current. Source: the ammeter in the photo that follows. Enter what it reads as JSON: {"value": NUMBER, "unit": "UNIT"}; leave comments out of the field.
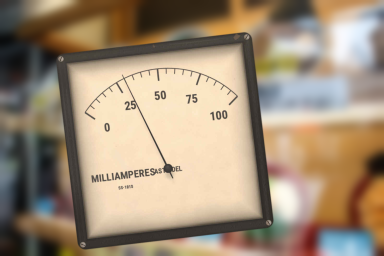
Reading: {"value": 30, "unit": "mA"}
